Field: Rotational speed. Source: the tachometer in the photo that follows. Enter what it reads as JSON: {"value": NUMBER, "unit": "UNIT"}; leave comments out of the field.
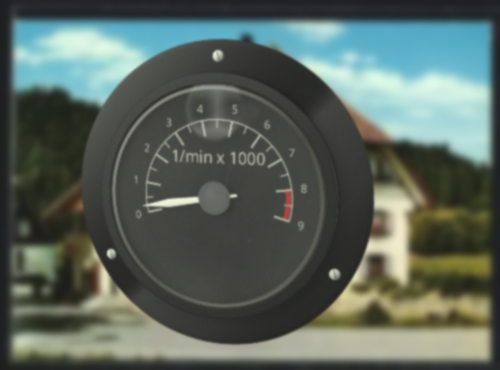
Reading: {"value": 250, "unit": "rpm"}
